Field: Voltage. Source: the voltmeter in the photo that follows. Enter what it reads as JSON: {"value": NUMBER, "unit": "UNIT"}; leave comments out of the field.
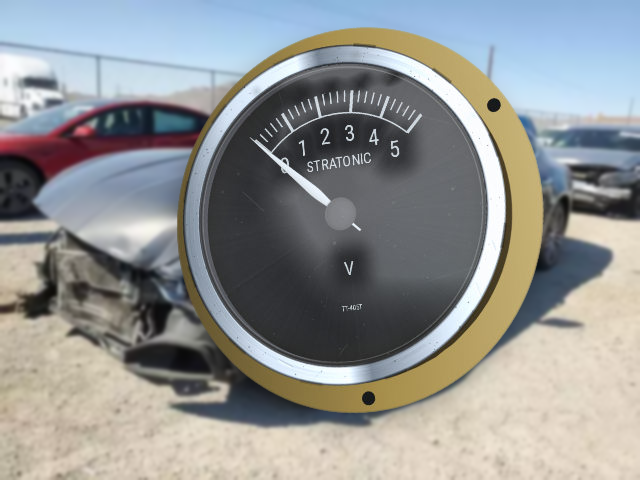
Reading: {"value": 0, "unit": "V"}
